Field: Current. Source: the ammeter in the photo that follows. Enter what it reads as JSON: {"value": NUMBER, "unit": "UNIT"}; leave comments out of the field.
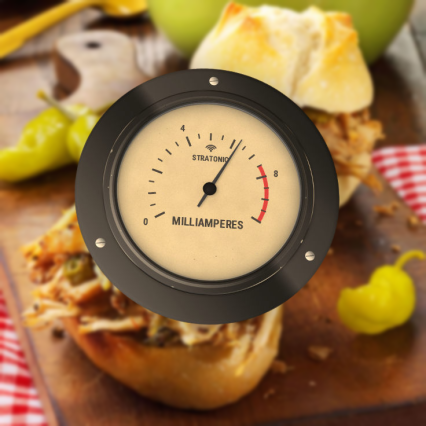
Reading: {"value": 6.25, "unit": "mA"}
